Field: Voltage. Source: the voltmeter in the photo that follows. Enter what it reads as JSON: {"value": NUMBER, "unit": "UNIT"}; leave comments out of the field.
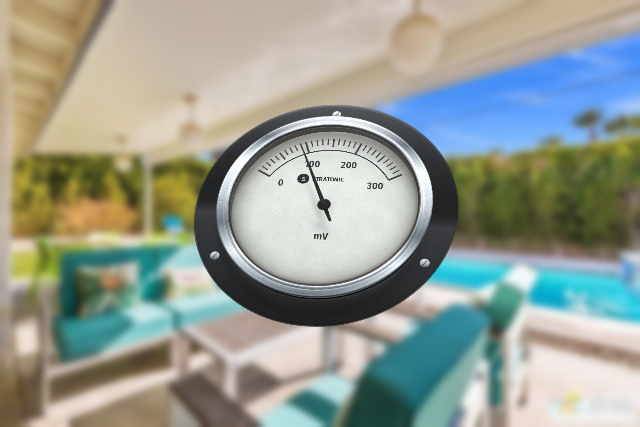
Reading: {"value": 90, "unit": "mV"}
